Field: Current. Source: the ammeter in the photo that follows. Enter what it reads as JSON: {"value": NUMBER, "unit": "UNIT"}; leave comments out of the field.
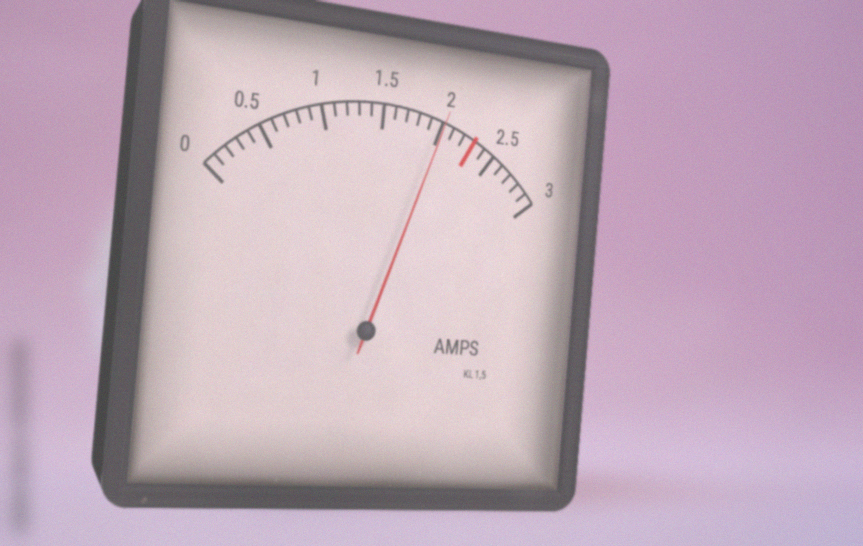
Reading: {"value": 2, "unit": "A"}
